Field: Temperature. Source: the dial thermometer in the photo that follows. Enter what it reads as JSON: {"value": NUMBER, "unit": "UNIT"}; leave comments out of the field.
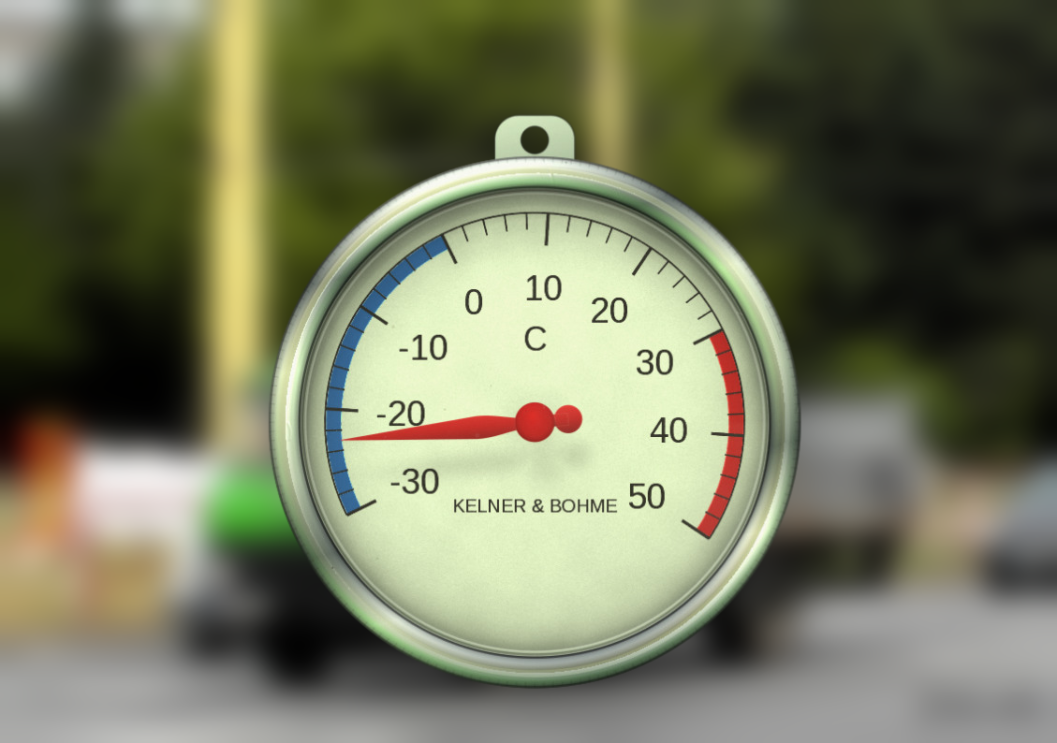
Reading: {"value": -23, "unit": "°C"}
